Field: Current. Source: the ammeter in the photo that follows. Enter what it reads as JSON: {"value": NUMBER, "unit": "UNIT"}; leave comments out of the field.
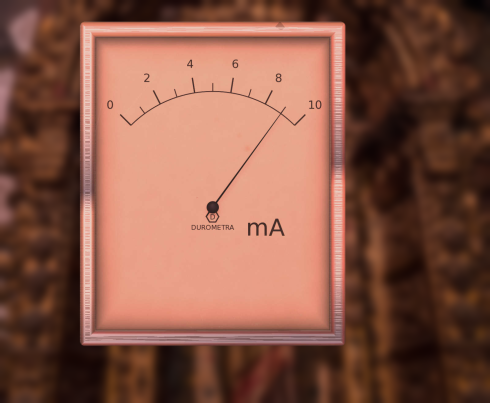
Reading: {"value": 9, "unit": "mA"}
